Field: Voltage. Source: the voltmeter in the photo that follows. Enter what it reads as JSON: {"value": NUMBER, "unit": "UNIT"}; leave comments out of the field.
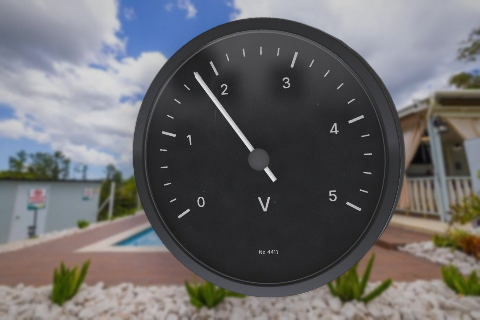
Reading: {"value": 1.8, "unit": "V"}
